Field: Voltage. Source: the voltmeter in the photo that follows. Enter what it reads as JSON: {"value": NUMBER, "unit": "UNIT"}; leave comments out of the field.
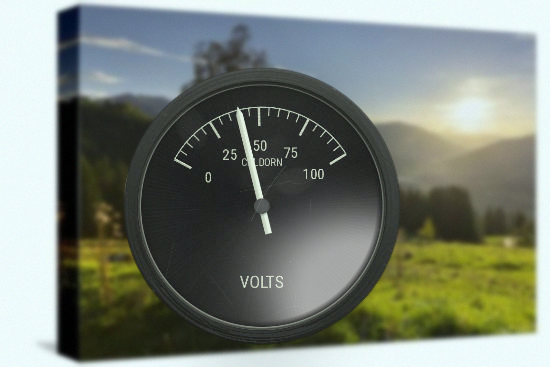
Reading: {"value": 40, "unit": "V"}
